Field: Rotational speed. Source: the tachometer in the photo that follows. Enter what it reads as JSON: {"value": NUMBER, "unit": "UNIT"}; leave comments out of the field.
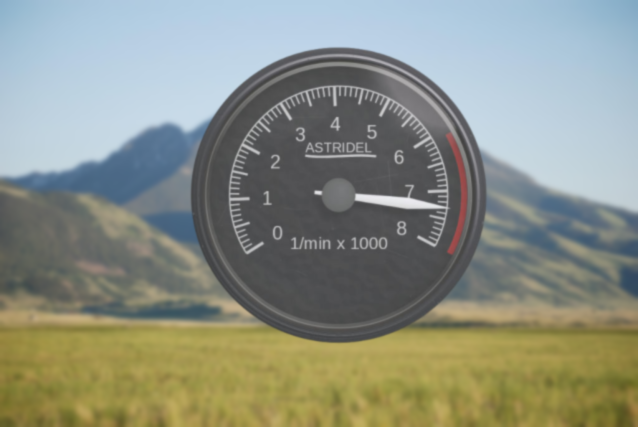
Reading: {"value": 7300, "unit": "rpm"}
